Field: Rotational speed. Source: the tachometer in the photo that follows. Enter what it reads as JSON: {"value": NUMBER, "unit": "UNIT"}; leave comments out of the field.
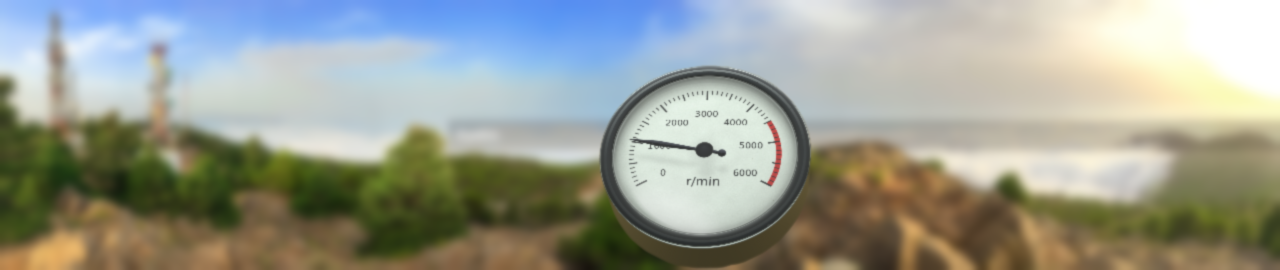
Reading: {"value": 1000, "unit": "rpm"}
